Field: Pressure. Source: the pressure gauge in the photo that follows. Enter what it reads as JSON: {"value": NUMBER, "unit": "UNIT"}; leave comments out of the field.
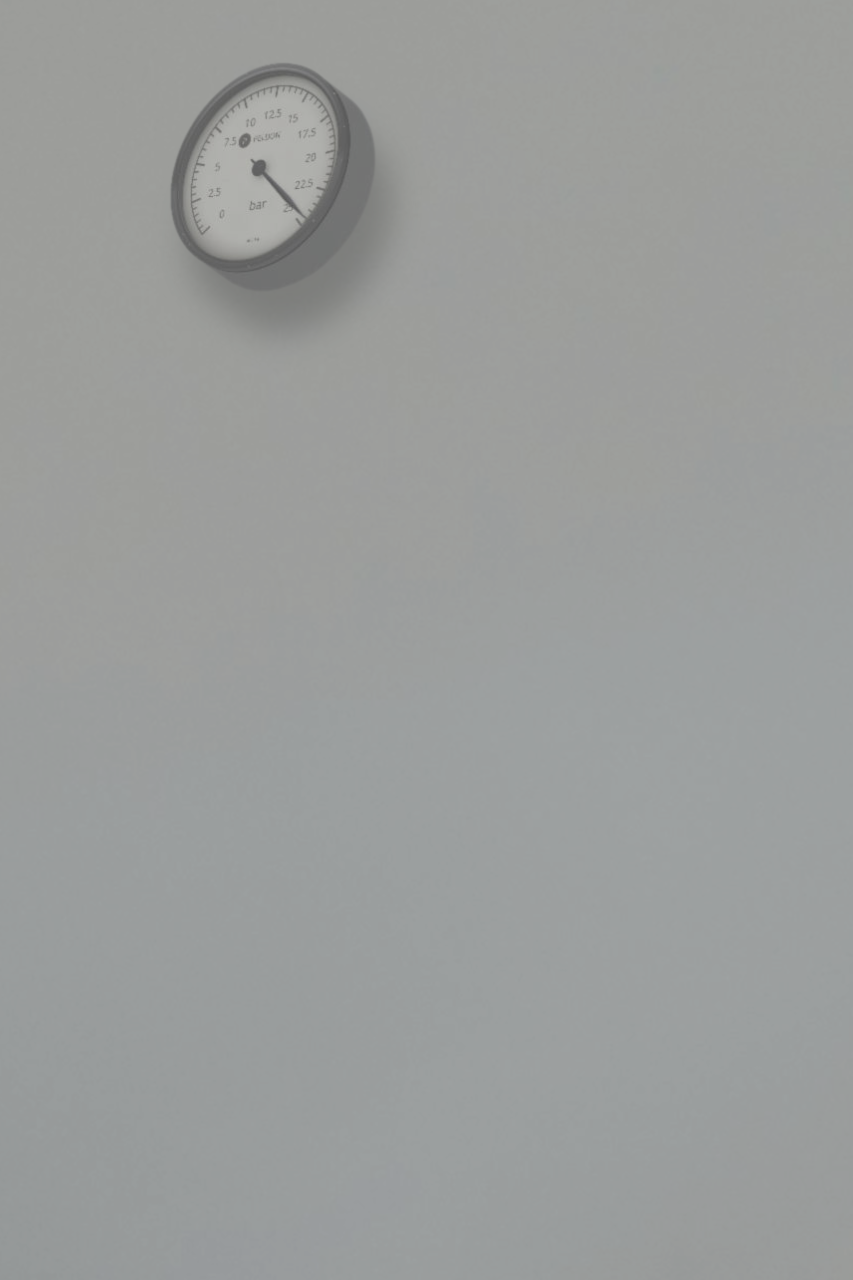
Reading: {"value": 24.5, "unit": "bar"}
